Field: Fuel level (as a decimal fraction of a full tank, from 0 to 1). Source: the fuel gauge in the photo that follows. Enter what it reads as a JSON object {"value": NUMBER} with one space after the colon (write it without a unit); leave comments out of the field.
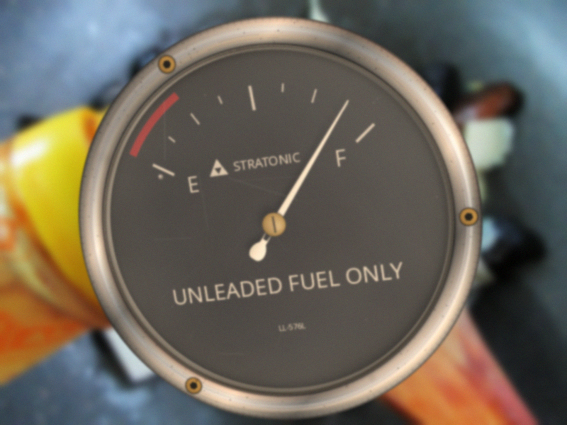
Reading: {"value": 0.875}
